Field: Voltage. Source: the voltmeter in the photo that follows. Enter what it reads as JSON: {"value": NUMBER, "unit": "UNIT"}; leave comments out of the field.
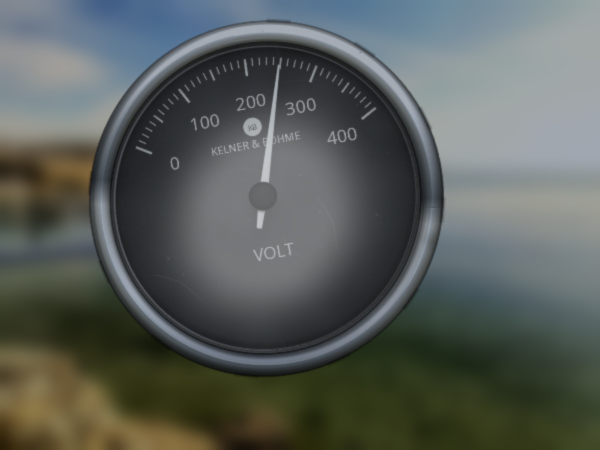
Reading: {"value": 250, "unit": "V"}
